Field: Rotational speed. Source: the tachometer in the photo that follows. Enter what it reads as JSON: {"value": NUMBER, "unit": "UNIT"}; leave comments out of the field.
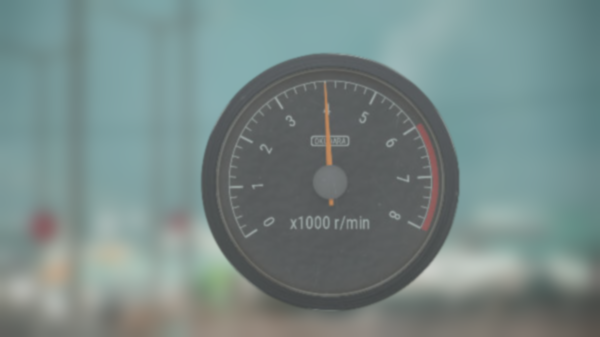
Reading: {"value": 4000, "unit": "rpm"}
